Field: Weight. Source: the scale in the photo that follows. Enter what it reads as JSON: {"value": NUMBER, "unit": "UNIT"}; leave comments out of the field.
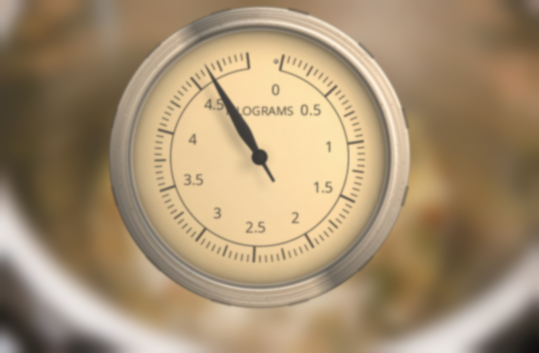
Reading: {"value": 4.65, "unit": "kg"}
